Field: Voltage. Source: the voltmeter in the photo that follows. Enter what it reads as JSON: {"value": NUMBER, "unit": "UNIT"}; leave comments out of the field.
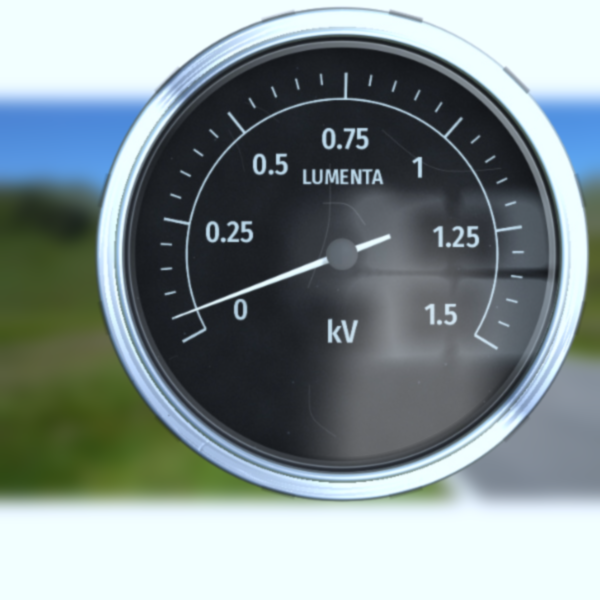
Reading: {"value": 0.05, "unit": "kV"}
